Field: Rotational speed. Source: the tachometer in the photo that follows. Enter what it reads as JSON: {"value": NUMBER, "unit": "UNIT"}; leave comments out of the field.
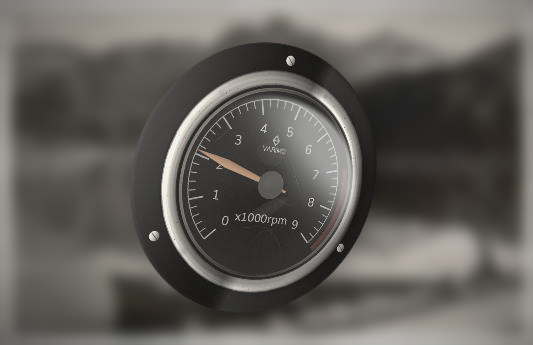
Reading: {"value": 2100, "unit": "rpm"}
